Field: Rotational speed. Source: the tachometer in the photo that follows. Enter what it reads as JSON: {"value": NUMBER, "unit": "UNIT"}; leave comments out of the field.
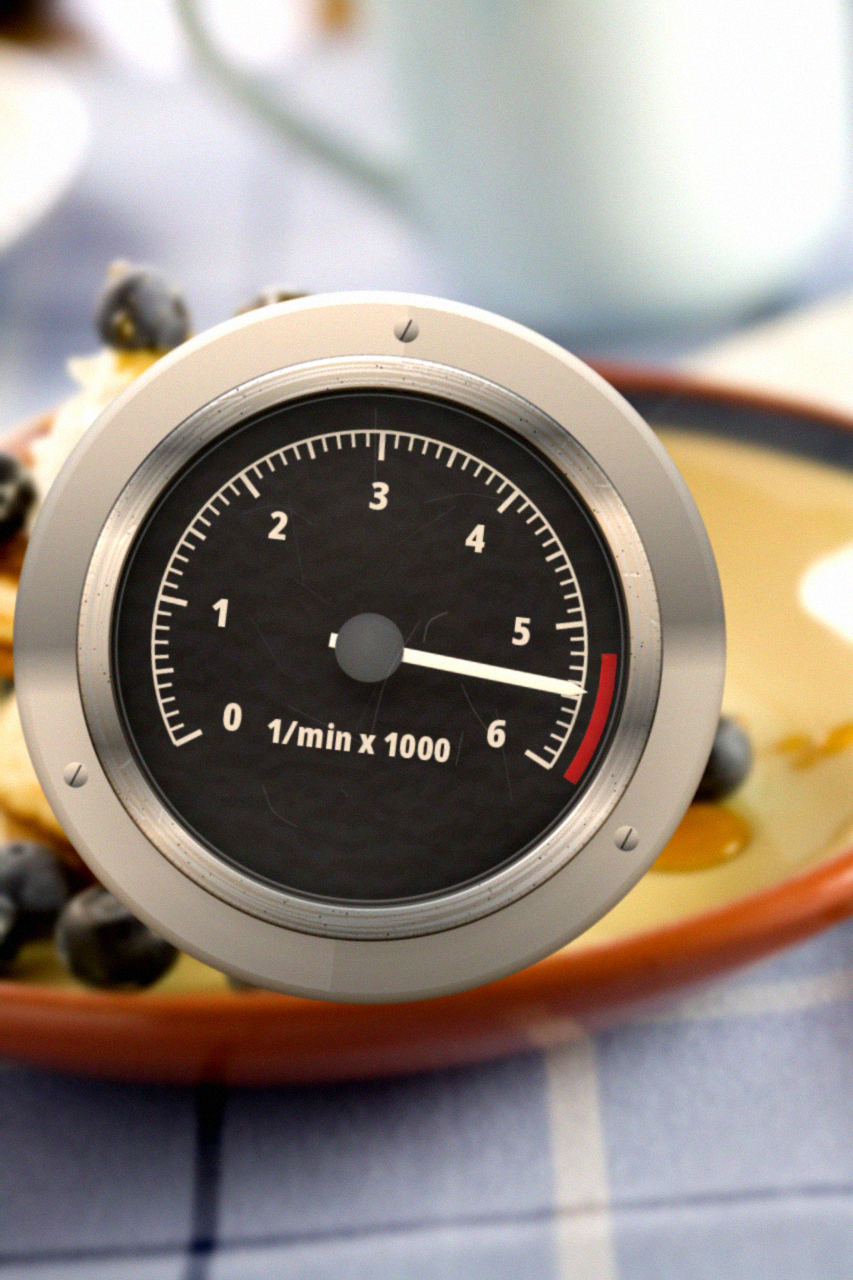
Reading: {"value": 5450, "unit": "rpm"}
